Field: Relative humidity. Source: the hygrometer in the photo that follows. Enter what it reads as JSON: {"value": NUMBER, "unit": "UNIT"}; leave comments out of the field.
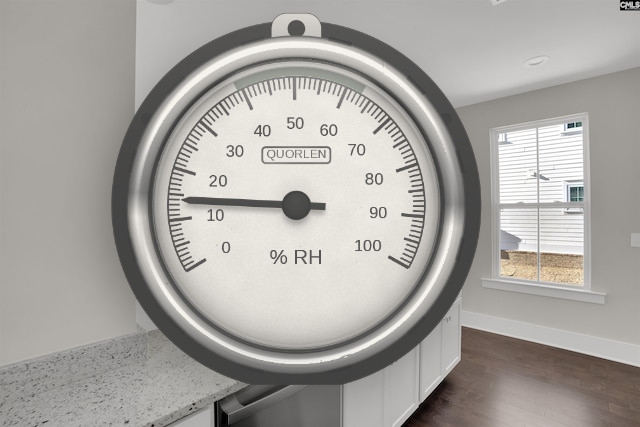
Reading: {"value": 14, "unit": "%"}
